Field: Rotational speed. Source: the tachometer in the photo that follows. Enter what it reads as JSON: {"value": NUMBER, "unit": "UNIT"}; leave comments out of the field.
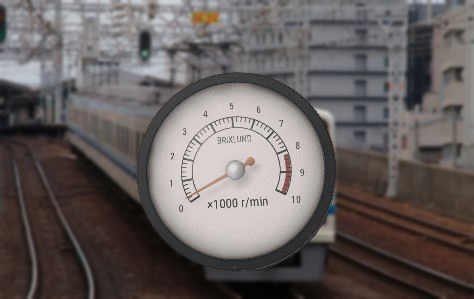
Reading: {"value": 200, "unit": "rpm"}
